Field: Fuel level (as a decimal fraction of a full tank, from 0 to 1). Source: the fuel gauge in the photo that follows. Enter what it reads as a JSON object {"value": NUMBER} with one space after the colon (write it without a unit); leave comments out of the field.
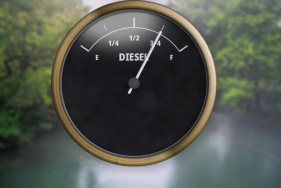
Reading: {"value": 0.75}
